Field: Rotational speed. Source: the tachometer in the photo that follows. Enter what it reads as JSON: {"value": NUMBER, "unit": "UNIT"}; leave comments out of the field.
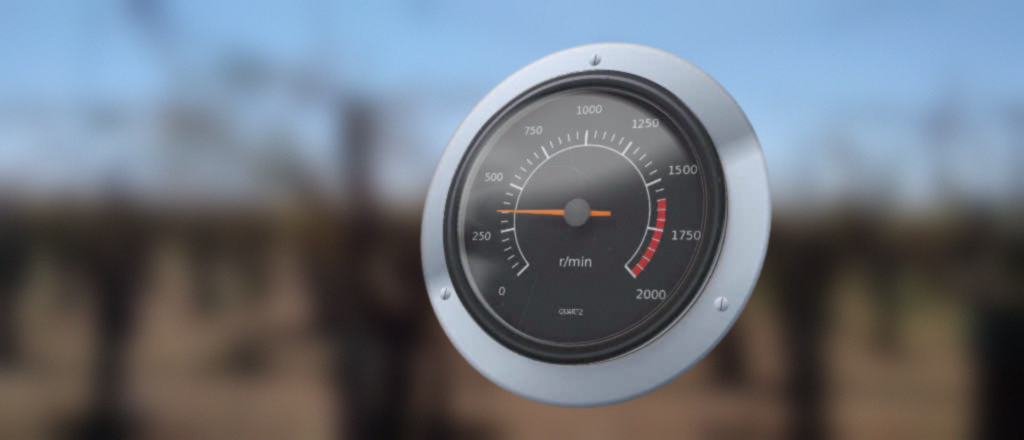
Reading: {"value": 350, "unit": "rpm"}
